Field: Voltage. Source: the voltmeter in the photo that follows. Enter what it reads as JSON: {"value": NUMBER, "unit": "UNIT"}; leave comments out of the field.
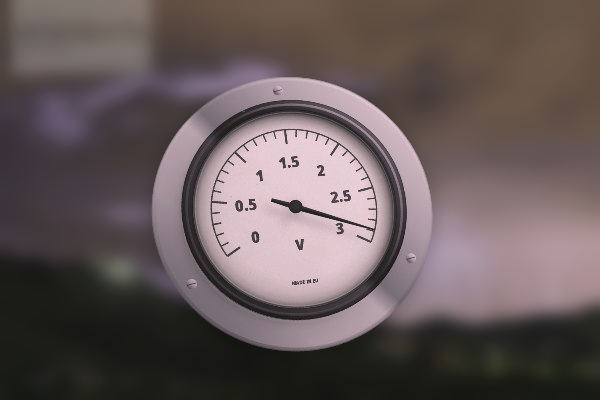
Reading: {"value": 2.9, "unit": "V"}
